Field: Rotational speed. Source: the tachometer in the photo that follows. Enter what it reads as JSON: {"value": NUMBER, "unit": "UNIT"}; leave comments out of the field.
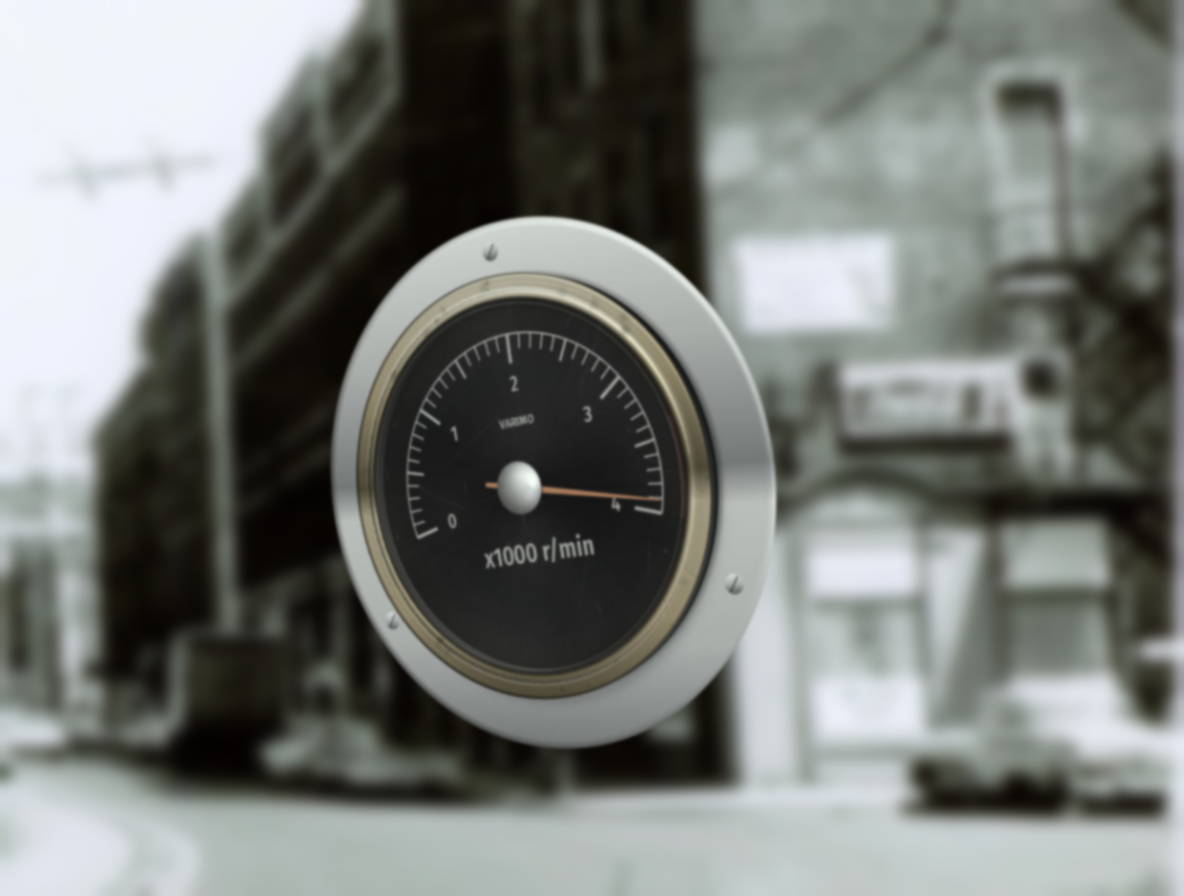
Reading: {"value": 3900, "unit": "rpm"}
